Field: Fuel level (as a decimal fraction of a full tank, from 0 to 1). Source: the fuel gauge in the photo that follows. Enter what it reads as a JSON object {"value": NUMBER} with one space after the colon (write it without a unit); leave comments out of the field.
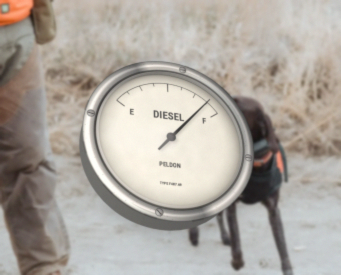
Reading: {"value": 0.875}
